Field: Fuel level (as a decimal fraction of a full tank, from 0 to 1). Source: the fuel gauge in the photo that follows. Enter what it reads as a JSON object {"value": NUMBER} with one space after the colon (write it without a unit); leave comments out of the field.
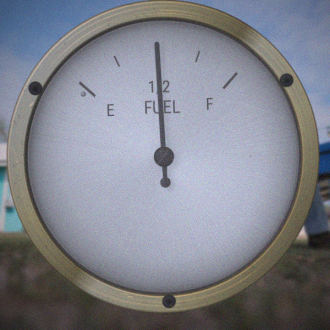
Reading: {"value": 0.5}
